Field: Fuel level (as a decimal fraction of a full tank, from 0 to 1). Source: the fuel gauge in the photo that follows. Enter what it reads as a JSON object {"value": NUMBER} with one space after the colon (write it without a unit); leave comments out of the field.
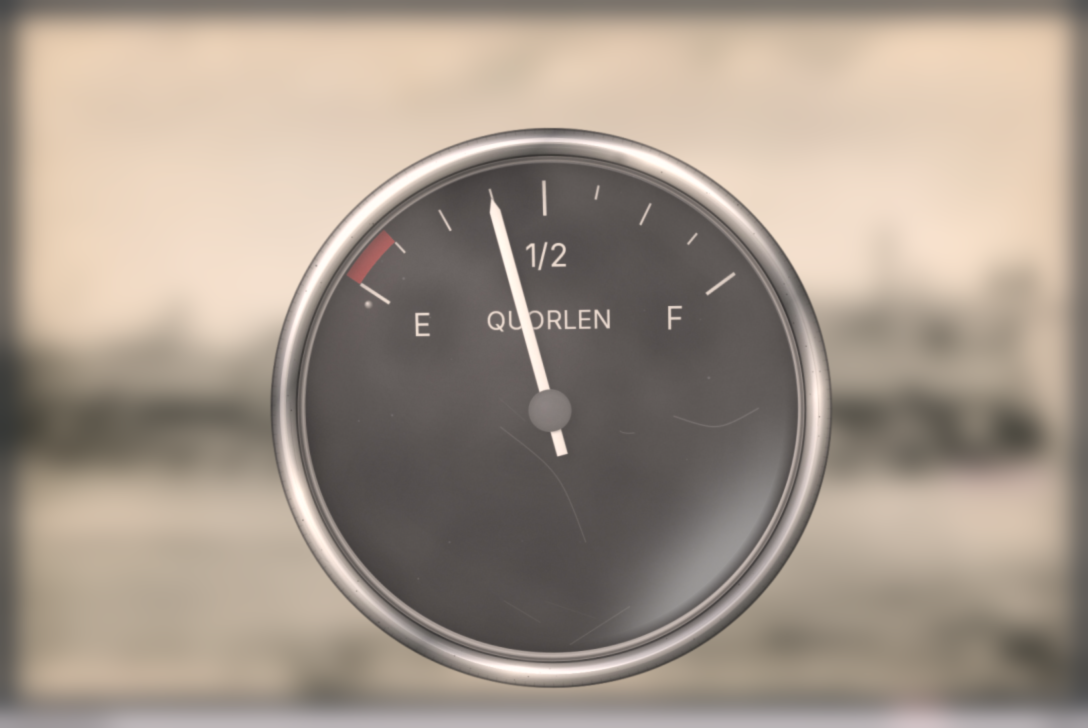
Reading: {"value": 0.375}
